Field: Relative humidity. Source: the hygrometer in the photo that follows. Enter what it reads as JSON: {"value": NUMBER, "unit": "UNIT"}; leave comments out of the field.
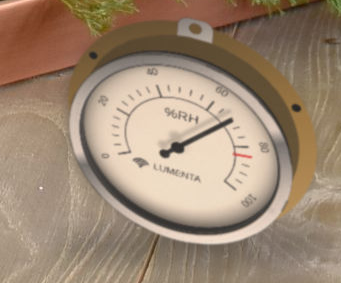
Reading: {"value": 68, "unit": "%"}
